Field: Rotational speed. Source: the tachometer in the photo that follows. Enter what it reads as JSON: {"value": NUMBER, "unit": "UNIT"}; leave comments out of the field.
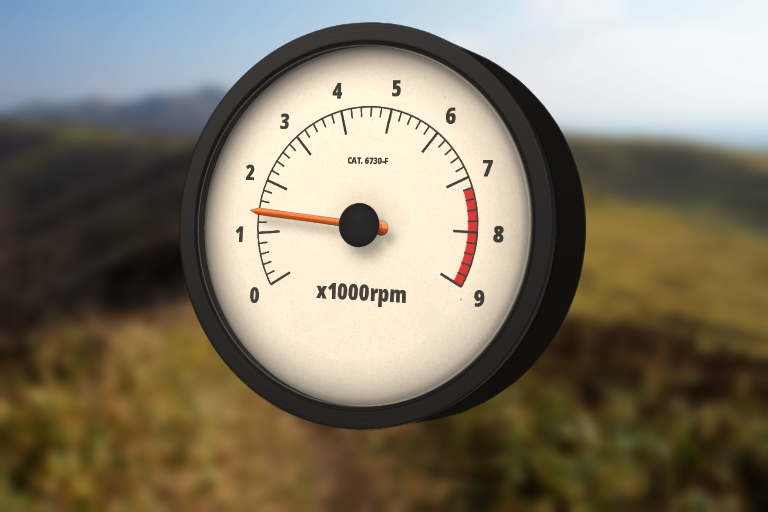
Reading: {"value": 1400, "unit": "rpm"}
